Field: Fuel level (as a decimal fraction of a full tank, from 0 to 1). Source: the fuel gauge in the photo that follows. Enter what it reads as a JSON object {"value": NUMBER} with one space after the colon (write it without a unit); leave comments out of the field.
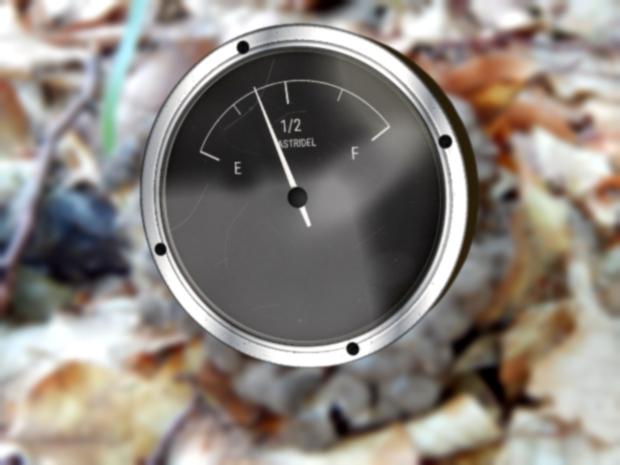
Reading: {"value": 0.375}
